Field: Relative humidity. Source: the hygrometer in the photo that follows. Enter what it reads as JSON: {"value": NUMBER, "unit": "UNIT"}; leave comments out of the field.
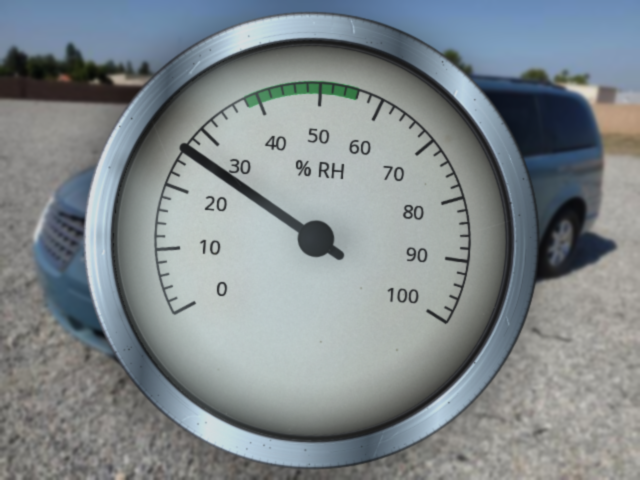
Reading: {"value": 26, "unit": "%"}
